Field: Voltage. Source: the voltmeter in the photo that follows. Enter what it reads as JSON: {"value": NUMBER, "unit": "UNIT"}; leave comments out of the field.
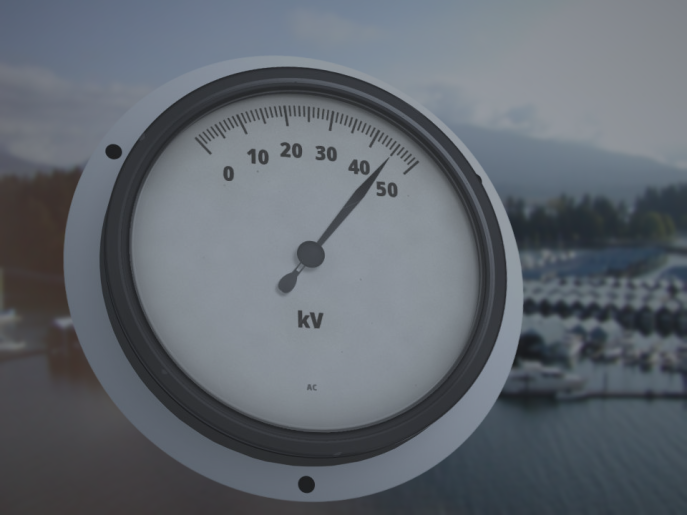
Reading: {"value": 45, "unit": "kV"}
